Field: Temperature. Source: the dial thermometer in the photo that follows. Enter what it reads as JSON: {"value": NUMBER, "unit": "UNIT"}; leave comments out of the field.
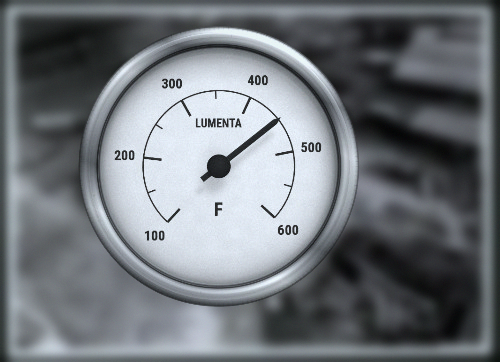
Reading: {"value": 450, "unit": "°F"}
